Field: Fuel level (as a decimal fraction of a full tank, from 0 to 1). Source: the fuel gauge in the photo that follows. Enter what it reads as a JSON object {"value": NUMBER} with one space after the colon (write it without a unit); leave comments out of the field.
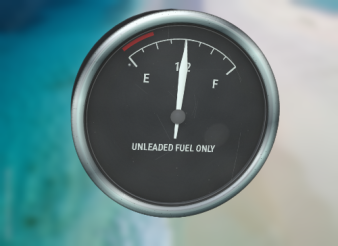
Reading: {"value": 0.5}
